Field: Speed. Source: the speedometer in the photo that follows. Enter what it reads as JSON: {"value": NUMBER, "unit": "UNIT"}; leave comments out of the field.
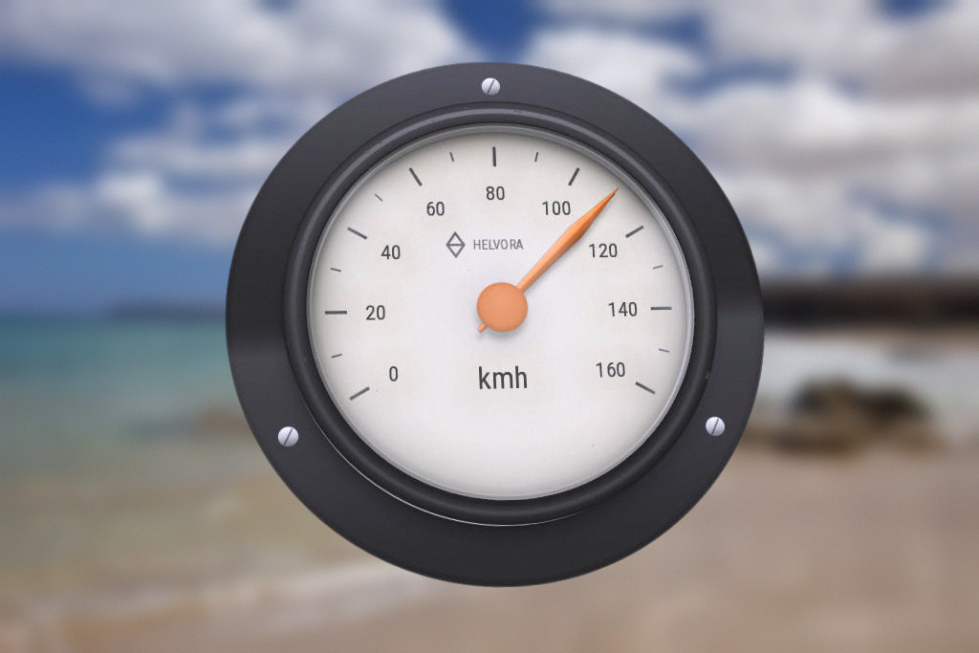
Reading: {"value": 110, "unit": "km/h"}
